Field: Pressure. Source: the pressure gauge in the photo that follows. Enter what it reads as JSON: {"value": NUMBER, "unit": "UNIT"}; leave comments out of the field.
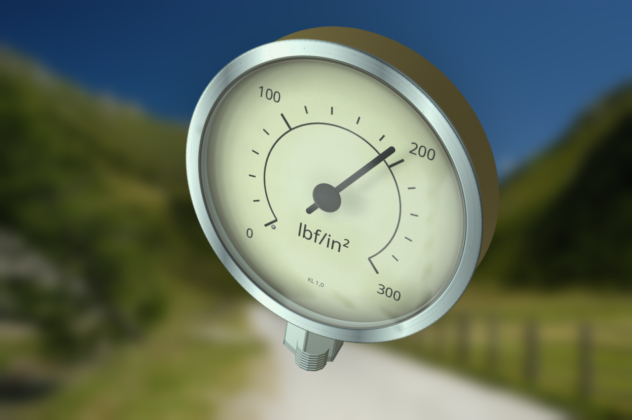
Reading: {"value": 190, "unit": "psi"}
